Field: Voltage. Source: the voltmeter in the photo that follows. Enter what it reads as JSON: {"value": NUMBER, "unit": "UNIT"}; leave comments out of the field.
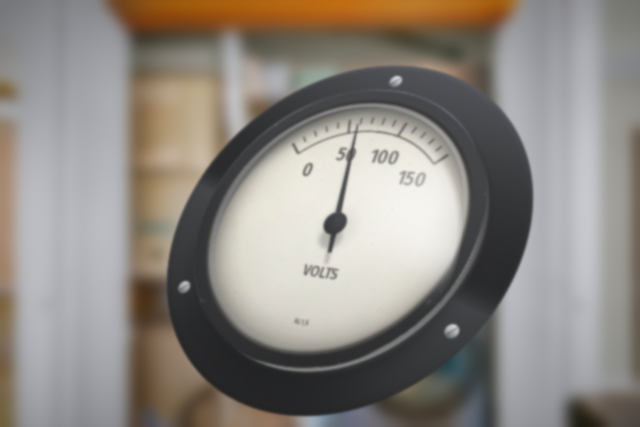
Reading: {"value": 60, "unit": "V"}
